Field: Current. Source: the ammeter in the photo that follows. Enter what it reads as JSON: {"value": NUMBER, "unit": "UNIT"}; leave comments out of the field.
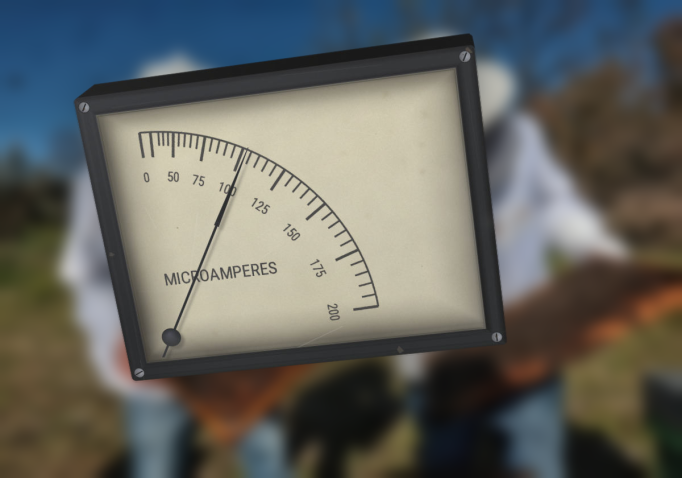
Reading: {"value": 102.5, "unit": "µA"}
